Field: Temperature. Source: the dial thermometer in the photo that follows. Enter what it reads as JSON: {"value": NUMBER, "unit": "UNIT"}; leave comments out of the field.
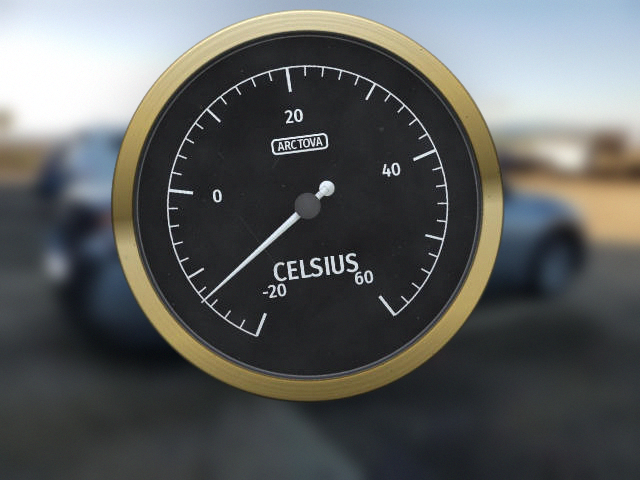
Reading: {"value": -13, "unit": "°C"}
